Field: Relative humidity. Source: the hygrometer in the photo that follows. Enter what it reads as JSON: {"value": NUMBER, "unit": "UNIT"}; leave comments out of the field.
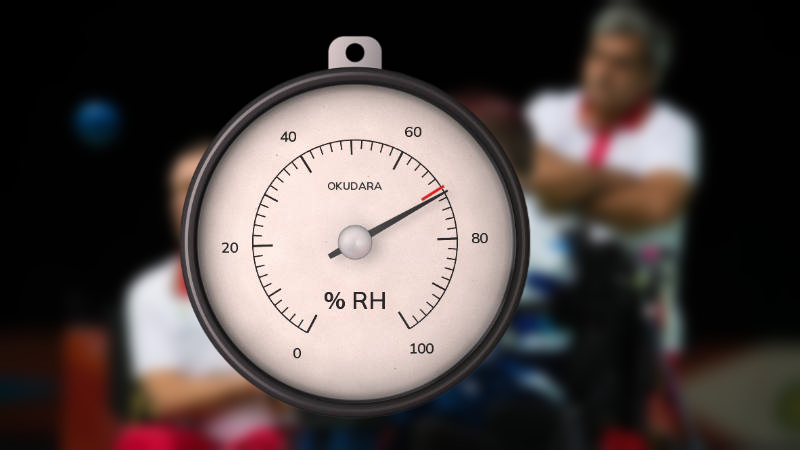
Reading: {"value": 71, "unit": "%"}
